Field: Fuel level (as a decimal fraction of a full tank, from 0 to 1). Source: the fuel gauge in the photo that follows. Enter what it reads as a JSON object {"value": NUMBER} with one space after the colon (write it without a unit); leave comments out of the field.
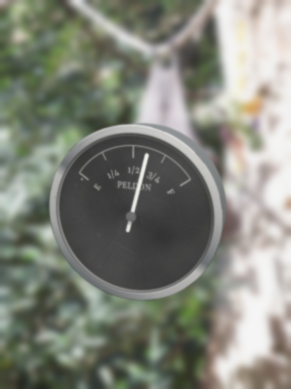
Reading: {"value": 0.625}
